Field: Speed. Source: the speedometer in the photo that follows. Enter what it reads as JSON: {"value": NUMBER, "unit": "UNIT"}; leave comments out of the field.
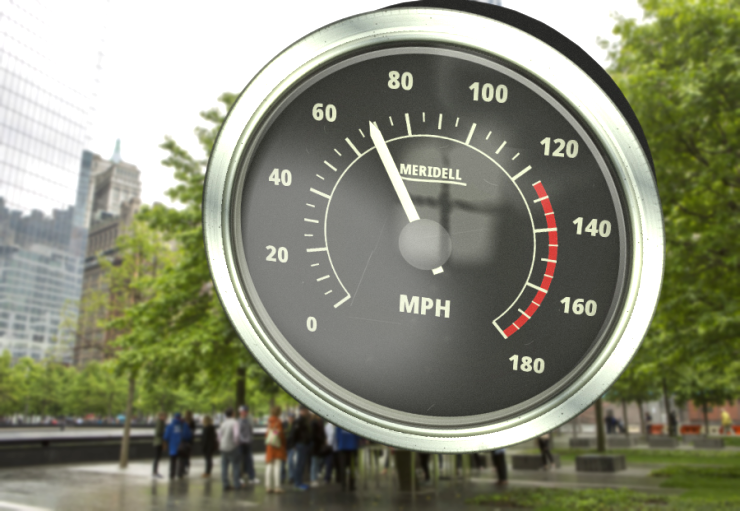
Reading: {"value": 70, "unit": "mph"}
